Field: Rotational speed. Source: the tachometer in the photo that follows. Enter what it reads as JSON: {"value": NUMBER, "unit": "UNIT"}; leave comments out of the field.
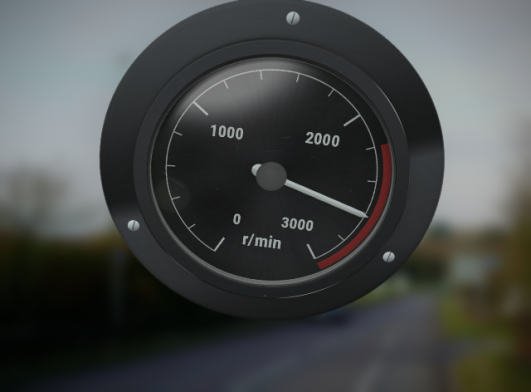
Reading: {"value": 2600, "unit": "rpm"}
